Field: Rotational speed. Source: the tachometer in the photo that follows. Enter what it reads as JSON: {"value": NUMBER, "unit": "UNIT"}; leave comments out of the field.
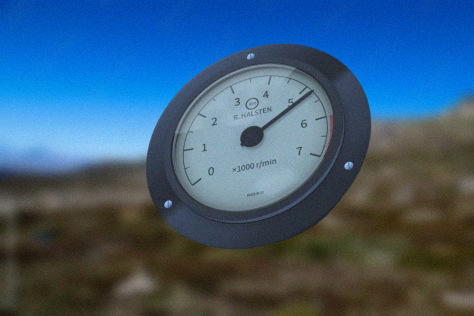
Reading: {"value": 5250, "unit": "rpm"}
